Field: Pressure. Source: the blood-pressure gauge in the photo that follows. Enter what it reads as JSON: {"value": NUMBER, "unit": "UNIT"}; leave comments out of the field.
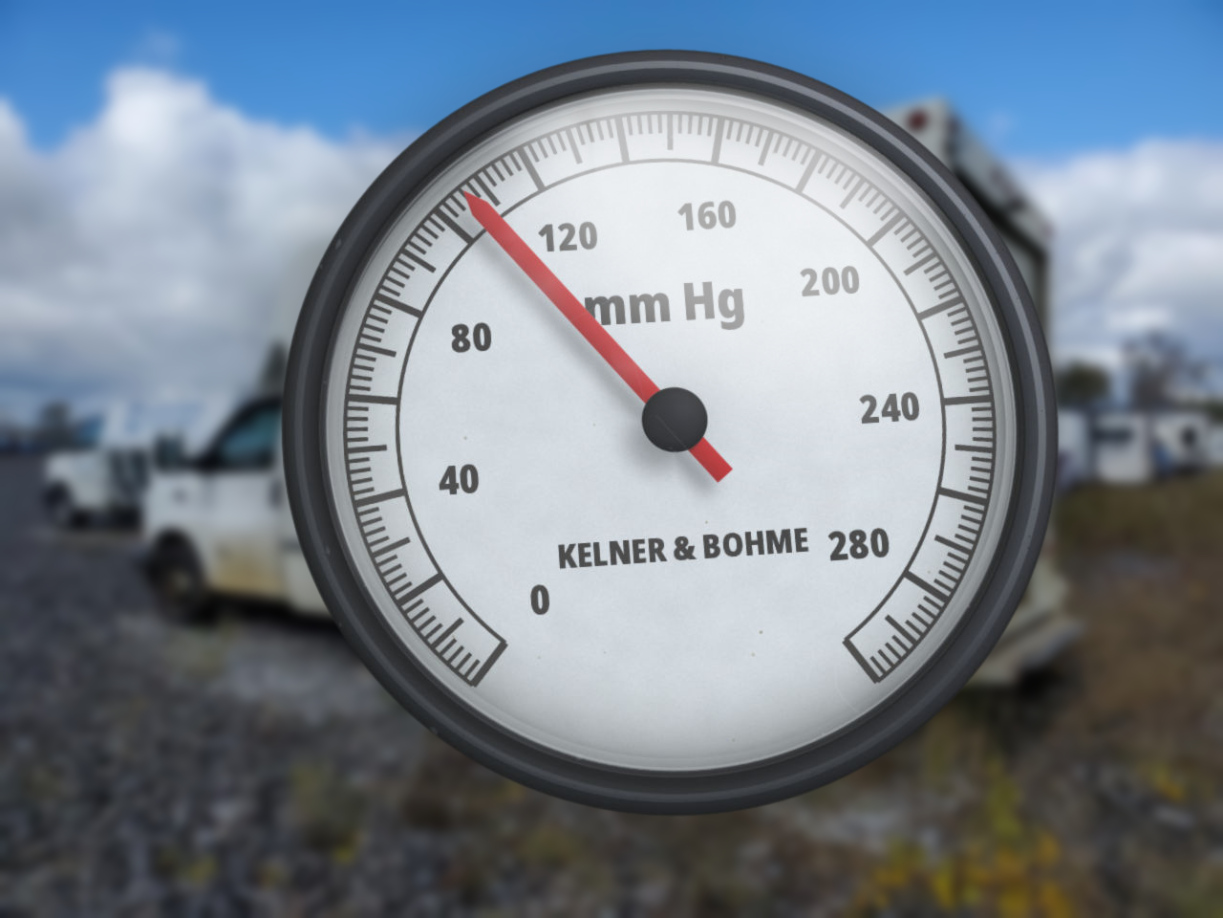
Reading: {"value": 106, "unit": "mmHg"}
